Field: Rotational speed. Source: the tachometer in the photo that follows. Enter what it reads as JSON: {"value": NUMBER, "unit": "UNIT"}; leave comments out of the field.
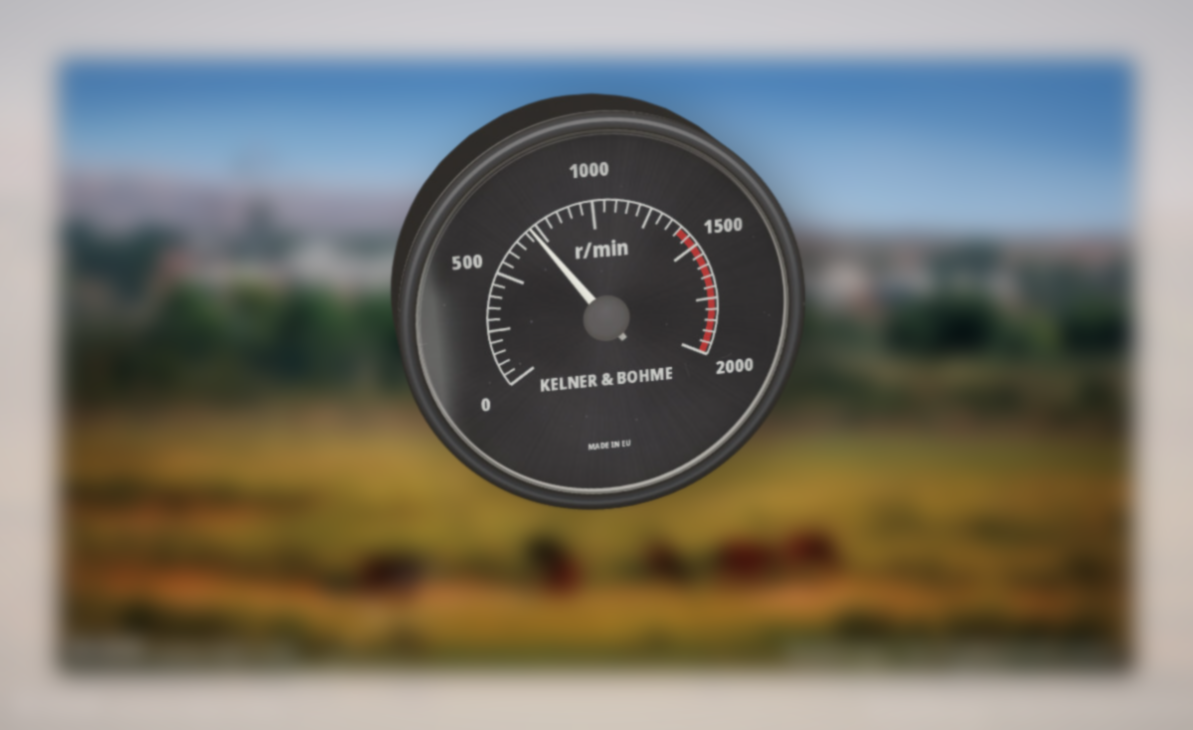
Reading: {"value": 725, "unit": "rpm"}
